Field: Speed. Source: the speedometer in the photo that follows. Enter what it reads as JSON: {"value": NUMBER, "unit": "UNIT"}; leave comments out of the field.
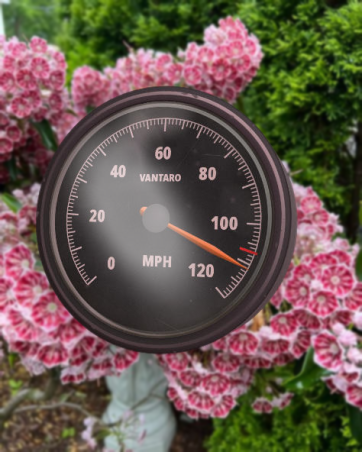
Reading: {"value": 111, "unit": "mph"}
